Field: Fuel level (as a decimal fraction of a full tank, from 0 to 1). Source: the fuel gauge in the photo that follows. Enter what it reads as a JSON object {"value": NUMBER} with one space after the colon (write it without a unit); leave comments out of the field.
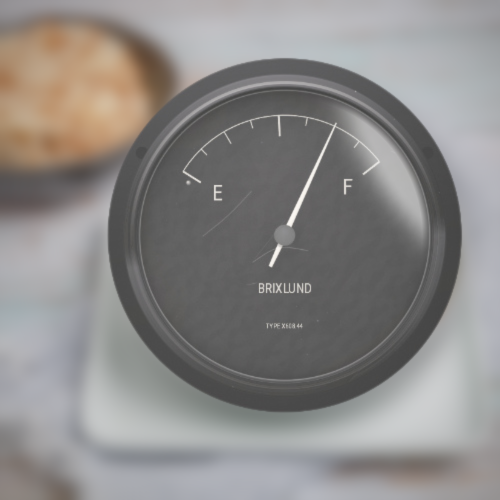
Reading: {"value": 0.75}
